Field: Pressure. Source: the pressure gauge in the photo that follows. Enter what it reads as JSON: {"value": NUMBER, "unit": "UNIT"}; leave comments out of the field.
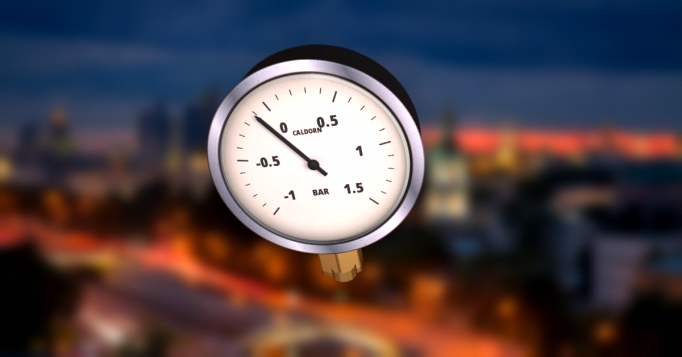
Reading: {"value": -0.1, "unit": "bar"}
